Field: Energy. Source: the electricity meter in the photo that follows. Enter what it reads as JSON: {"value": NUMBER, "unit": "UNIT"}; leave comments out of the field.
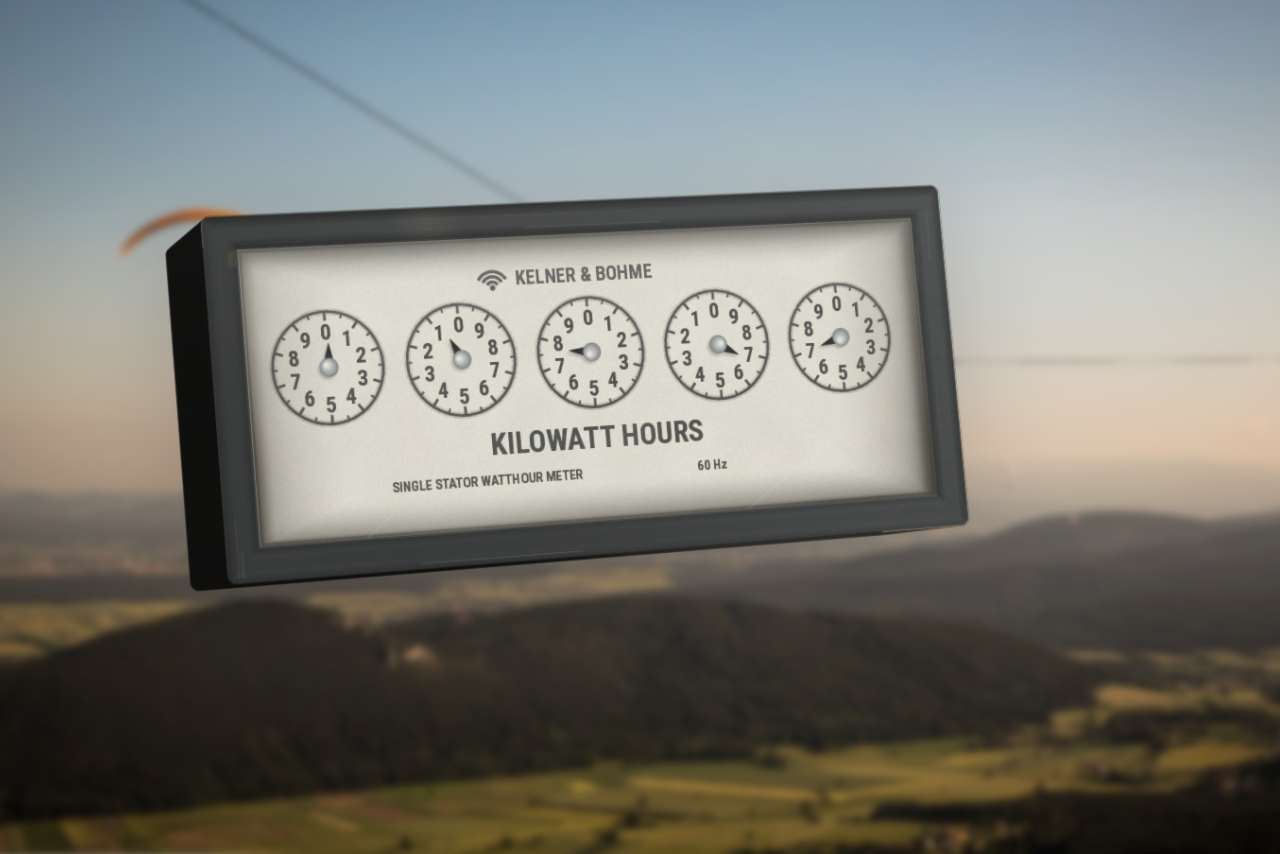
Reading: {"value": 767, "unit": "kWh"}
